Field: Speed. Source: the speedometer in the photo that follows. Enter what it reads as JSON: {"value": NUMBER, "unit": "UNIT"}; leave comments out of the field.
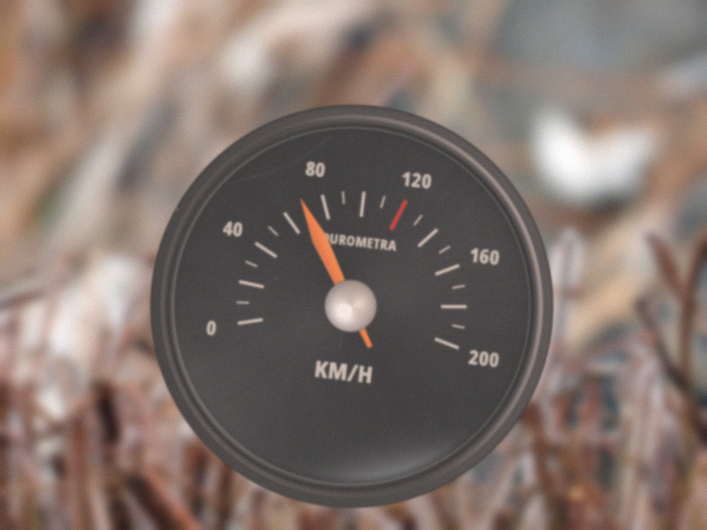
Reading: {"value": 70, "unit": "km/h"}
